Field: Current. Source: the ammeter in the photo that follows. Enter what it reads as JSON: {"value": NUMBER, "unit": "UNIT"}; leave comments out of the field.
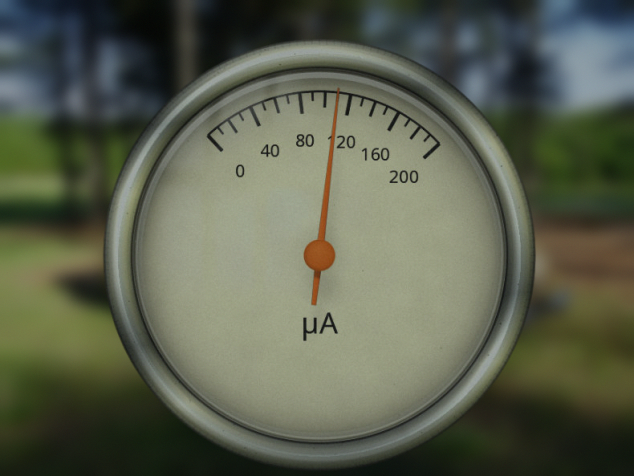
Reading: {"value": 110, "unit": "µA"}
